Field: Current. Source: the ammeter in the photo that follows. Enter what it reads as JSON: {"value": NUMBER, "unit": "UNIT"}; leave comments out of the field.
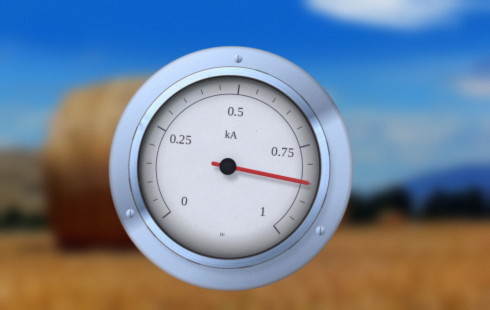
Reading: {"value": 0.85, "unit": "kA"}
